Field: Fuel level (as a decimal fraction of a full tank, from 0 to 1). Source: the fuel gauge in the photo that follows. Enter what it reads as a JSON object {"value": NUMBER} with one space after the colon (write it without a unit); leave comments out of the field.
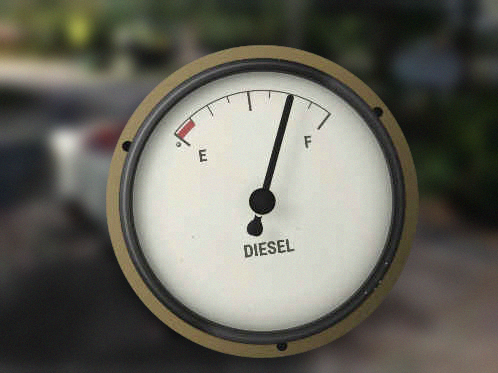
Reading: {"value": 0.75}
